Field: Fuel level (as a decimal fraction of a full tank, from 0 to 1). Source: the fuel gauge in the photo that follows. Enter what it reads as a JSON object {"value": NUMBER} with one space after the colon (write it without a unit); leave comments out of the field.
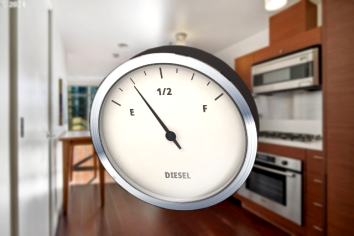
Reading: {"value": 0.25}
